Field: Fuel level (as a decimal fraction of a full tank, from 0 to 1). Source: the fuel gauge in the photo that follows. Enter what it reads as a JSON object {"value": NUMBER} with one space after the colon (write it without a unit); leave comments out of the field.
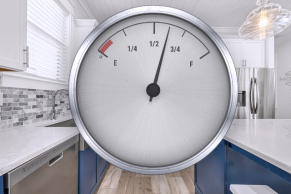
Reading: {"value": 0.625}
